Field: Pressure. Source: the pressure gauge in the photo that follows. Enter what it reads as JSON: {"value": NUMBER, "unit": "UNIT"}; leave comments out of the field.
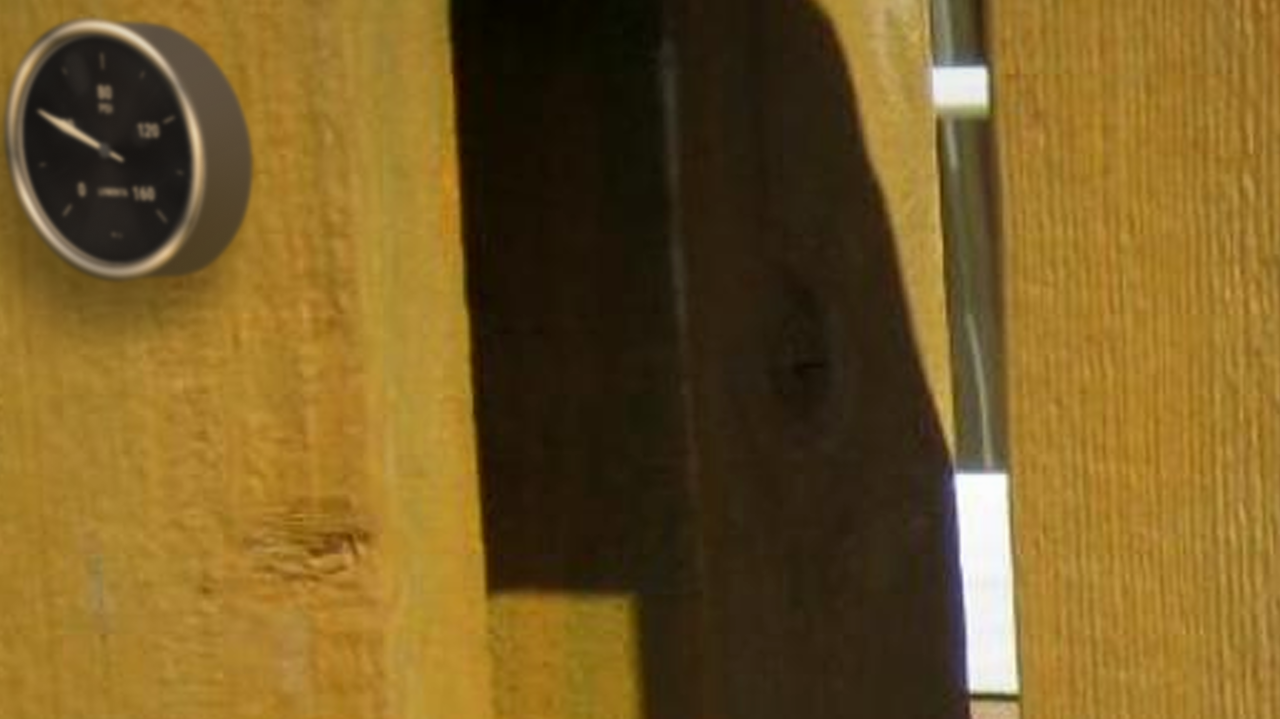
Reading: {"value": 40, "unit": "psi"}
